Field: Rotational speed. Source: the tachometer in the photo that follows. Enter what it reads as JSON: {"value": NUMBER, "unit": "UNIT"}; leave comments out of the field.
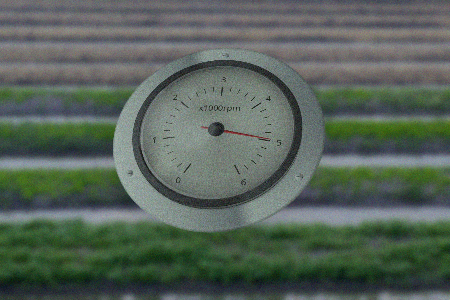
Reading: {"value": 5000, "unit": "rpm"}
